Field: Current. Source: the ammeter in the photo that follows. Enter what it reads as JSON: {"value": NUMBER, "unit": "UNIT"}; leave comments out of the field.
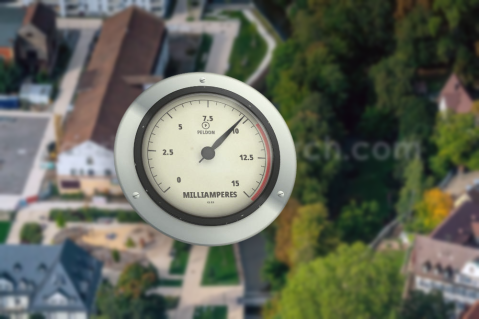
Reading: {"value": 9.75, "unit": "mA"}
